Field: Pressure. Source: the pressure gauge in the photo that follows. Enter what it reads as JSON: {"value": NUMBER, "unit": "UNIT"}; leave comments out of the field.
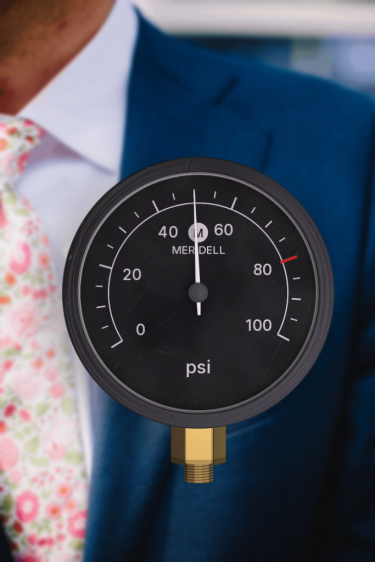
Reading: {"value": 50, "unit": "psi"}
